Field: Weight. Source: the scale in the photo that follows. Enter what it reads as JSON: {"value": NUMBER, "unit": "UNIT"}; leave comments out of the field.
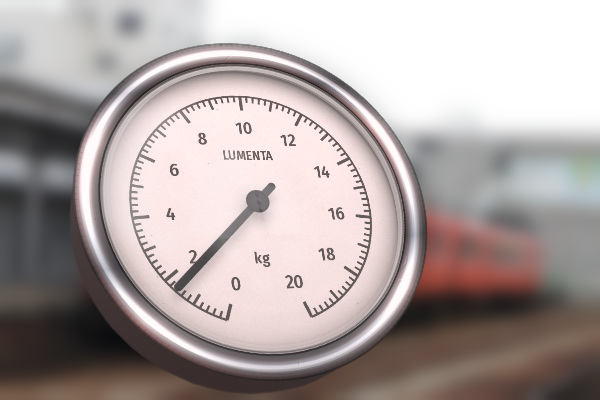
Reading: {"value": 1.6, "unit": "kg"}
